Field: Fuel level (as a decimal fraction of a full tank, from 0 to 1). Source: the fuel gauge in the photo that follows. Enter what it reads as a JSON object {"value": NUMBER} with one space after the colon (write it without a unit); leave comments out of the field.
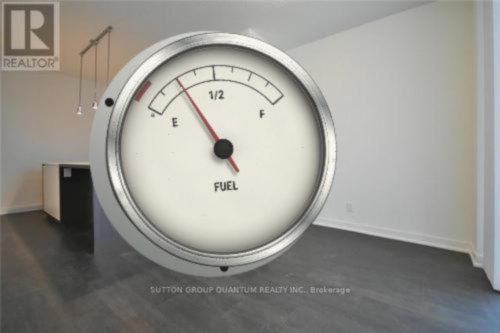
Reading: {"value": 0.25}
